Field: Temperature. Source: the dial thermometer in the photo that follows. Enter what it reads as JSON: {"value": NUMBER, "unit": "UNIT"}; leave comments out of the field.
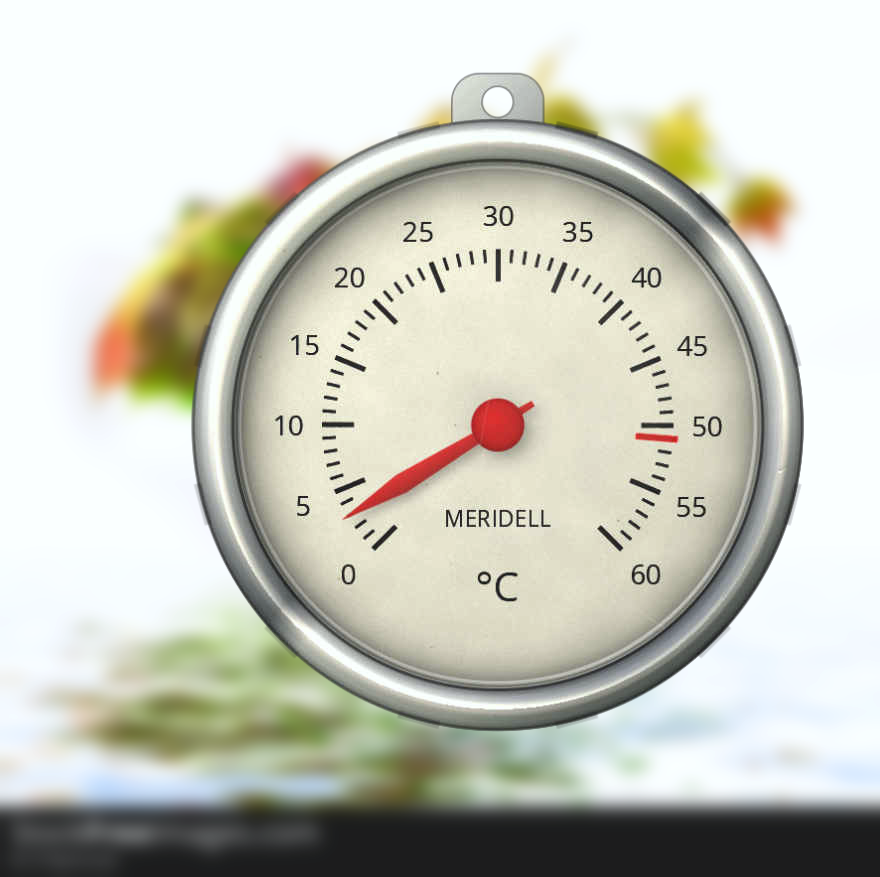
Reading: {"value": 3, "unit": "°C"}
